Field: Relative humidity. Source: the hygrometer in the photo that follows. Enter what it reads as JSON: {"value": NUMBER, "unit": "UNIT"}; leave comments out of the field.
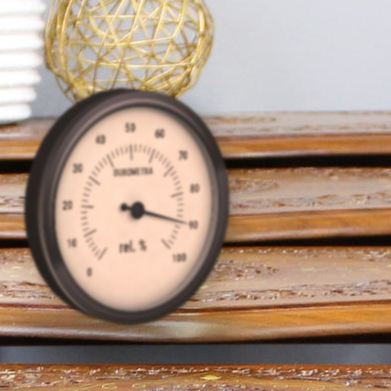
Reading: {"value": 90, "unit": "%"}
